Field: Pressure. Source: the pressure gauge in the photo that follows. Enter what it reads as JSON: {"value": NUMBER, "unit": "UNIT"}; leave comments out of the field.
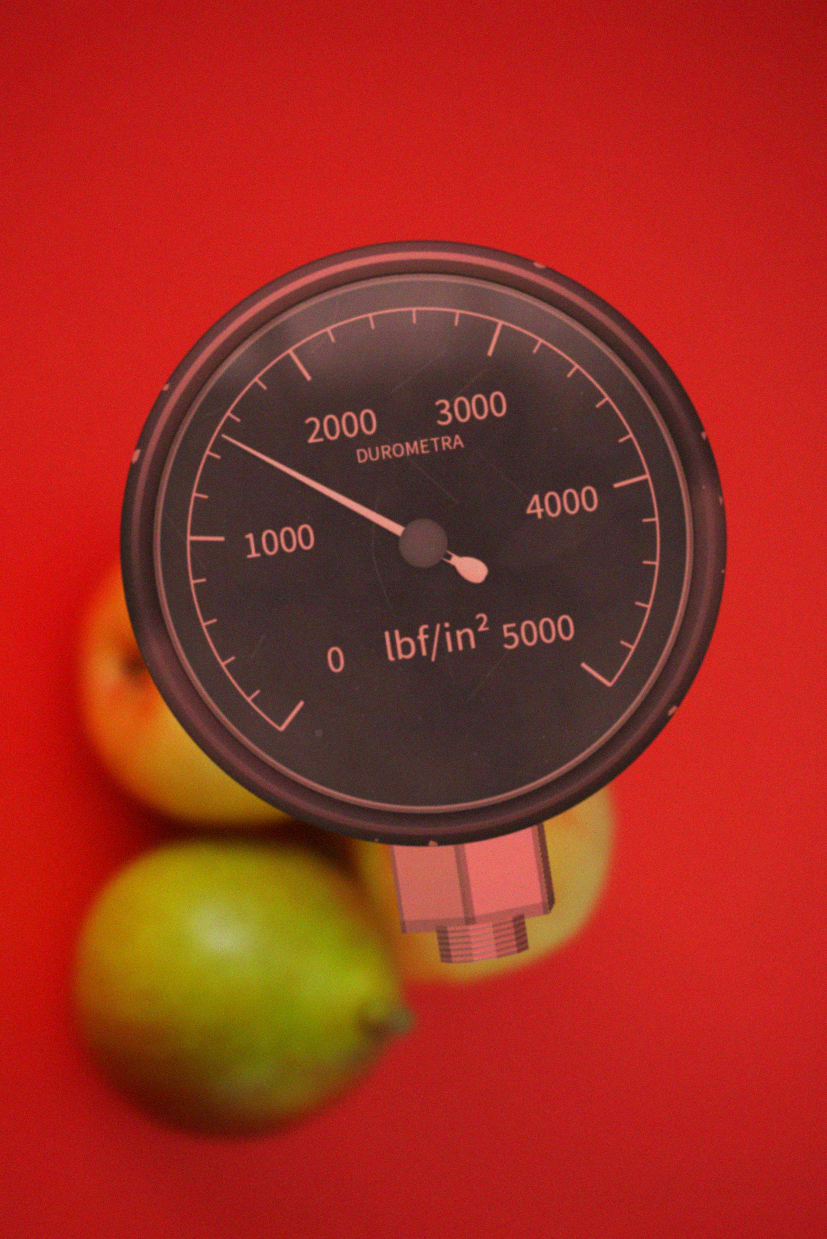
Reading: {"value": 1500, "unit": "psi"}
